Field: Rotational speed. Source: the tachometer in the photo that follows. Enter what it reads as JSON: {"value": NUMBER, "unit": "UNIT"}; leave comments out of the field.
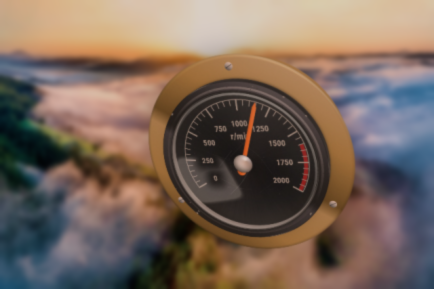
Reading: {"value": 1150, "unit": "rpm"}
